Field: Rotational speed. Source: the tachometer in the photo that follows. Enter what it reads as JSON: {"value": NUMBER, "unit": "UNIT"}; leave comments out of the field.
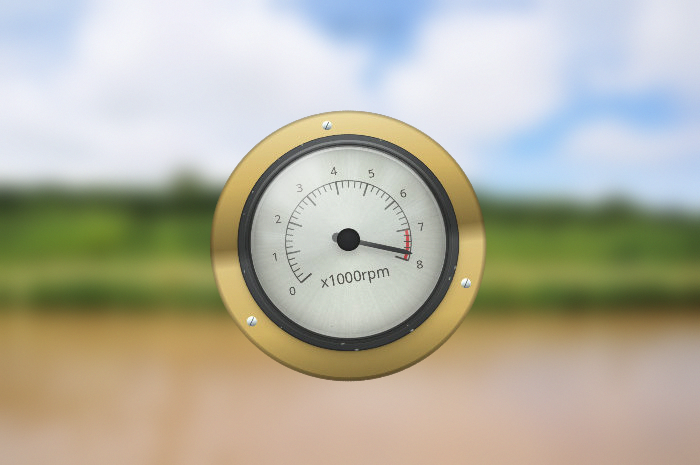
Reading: {"value": 7800, "unit": "rpm"}
